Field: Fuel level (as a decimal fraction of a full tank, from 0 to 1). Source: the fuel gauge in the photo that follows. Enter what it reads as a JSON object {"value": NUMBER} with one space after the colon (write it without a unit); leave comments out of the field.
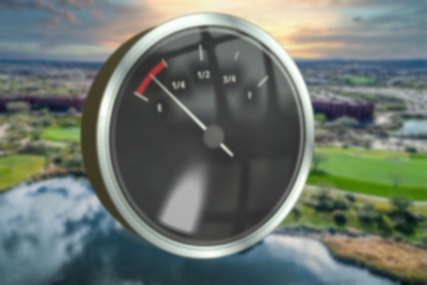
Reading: {"value": 0.125}
